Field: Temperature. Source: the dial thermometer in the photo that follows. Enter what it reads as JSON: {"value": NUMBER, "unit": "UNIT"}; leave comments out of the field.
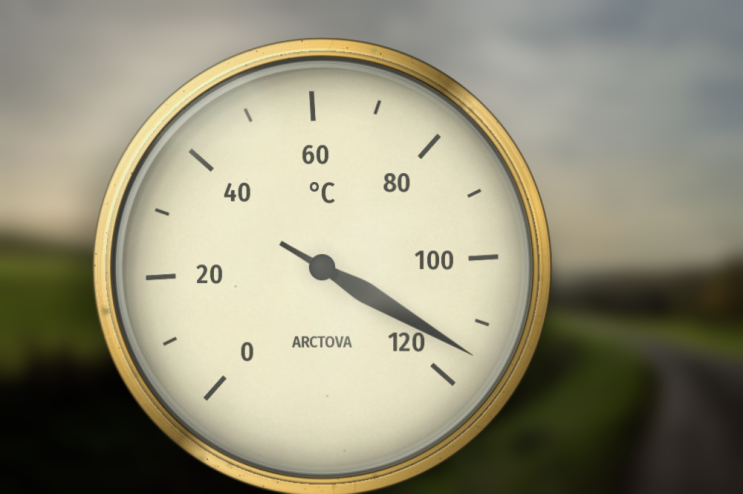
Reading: {"value": 115, "unit": "°C"}
